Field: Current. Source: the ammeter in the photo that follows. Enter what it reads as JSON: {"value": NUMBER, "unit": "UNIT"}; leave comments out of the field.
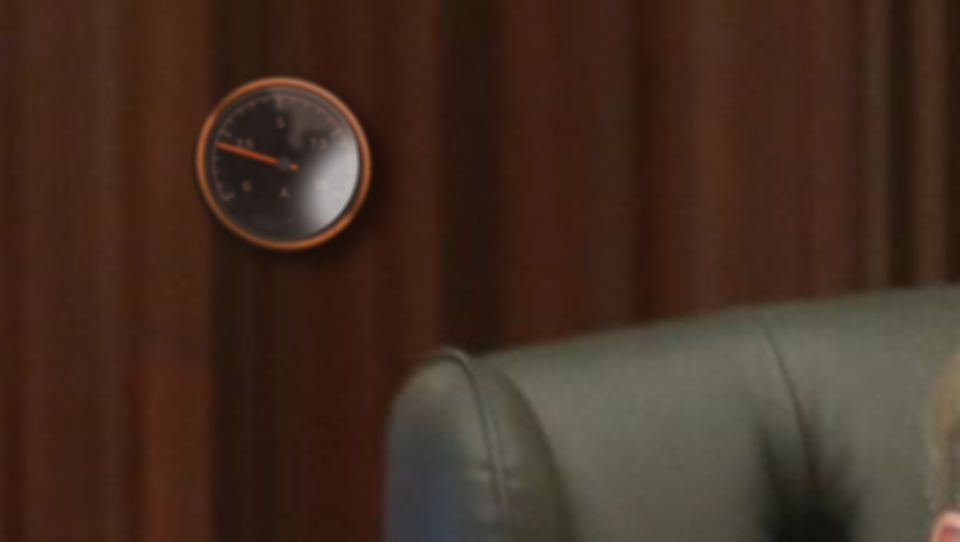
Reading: {"value": 2, "unit": "A"}
